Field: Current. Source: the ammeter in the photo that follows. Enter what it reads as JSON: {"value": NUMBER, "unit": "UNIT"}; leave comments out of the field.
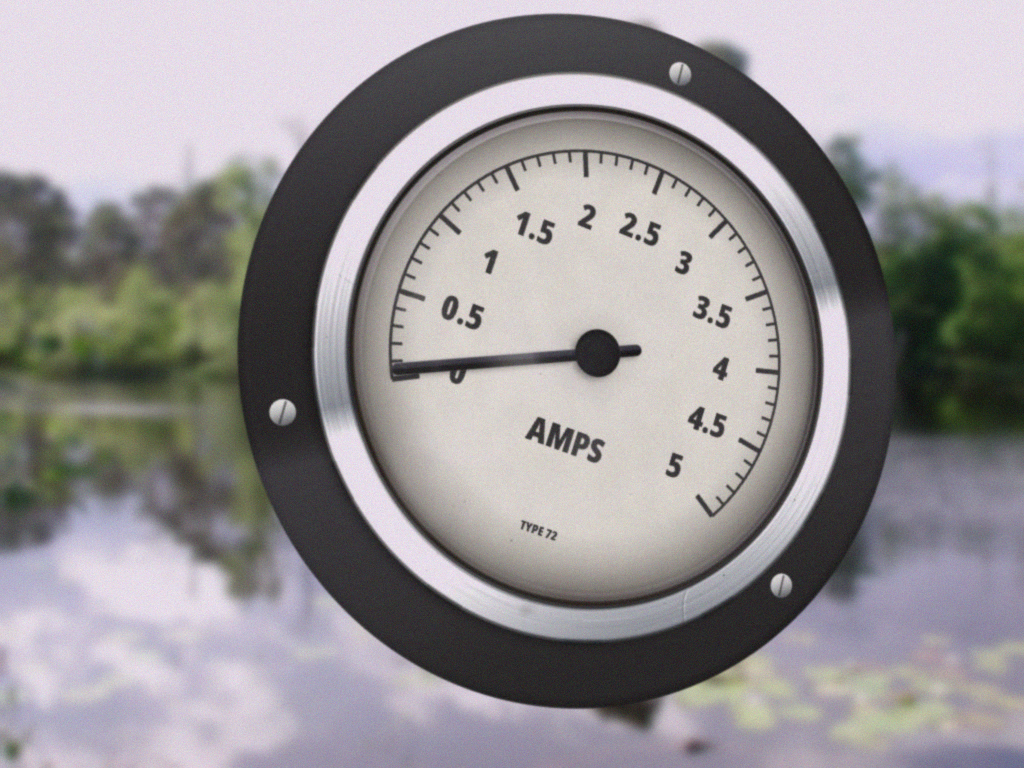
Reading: {"value": 0.05, "unit": "A"}
